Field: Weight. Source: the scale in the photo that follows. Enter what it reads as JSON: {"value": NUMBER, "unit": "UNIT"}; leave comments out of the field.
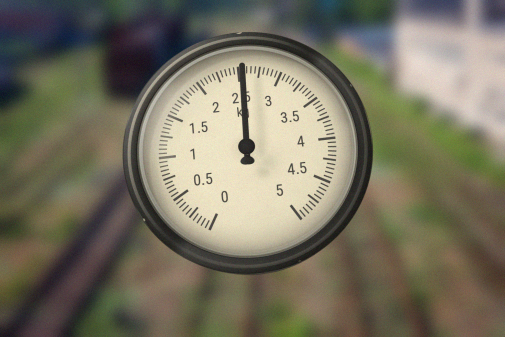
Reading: {"value": 2.55, "unit": "kg"}
